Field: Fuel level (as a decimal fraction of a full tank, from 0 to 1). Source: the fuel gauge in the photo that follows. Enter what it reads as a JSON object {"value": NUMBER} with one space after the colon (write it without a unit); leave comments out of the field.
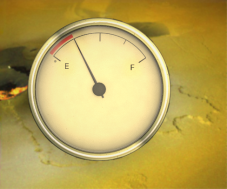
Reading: {"value": 0.25}
